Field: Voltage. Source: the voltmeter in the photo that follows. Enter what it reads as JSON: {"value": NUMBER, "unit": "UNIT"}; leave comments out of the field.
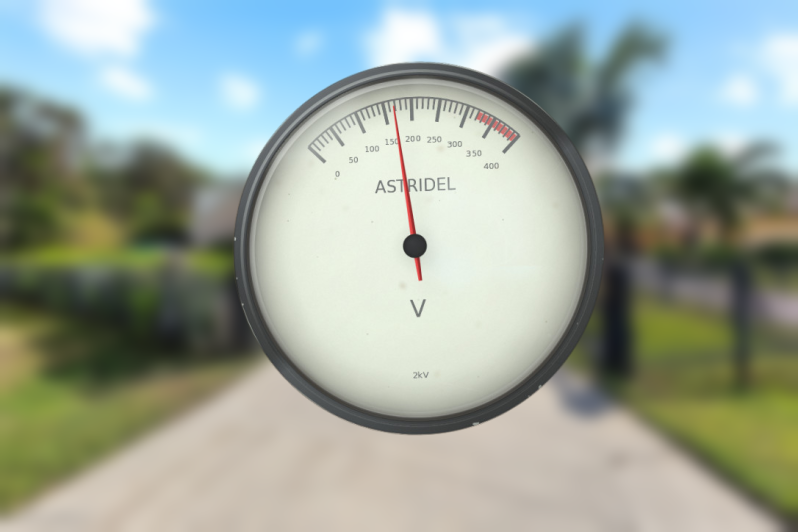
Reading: {"value": 170, "unit": "V"}
